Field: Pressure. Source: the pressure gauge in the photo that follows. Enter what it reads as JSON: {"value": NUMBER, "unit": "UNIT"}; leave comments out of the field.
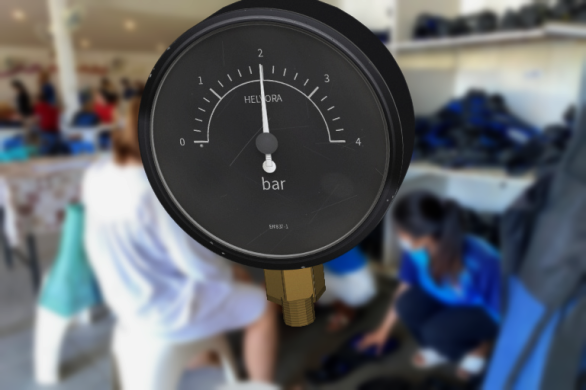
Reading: {"value": 2, "unit": "bar"}
